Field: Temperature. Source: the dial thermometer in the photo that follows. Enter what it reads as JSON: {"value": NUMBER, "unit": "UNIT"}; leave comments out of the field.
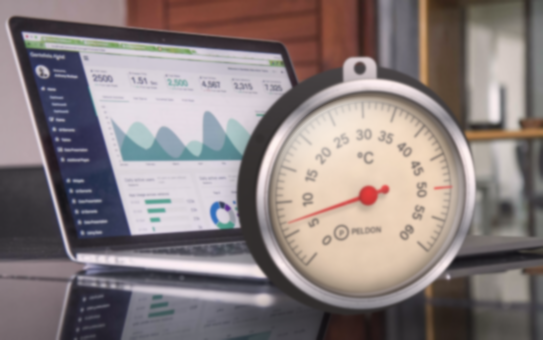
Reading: {"value": 7, "unit": "°C"}
